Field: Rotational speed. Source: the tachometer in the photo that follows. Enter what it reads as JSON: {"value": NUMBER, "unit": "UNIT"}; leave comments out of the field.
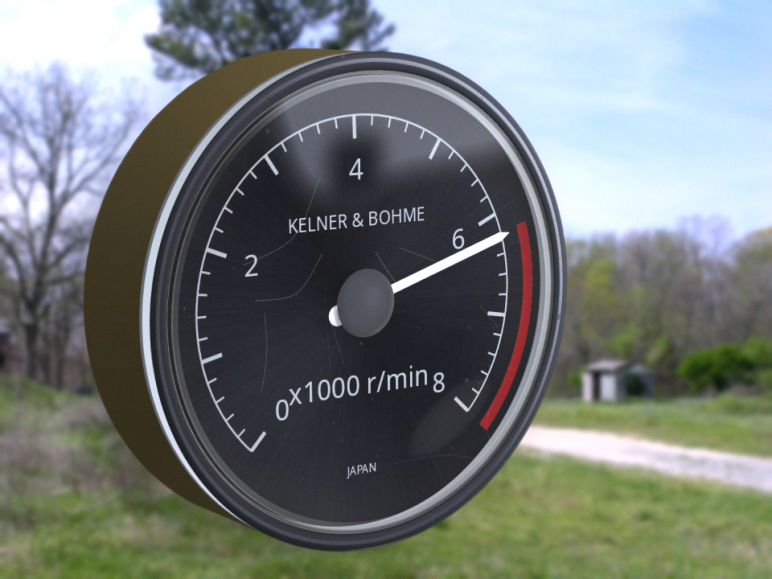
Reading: {"value": 6200, "unit": "rpm"}
